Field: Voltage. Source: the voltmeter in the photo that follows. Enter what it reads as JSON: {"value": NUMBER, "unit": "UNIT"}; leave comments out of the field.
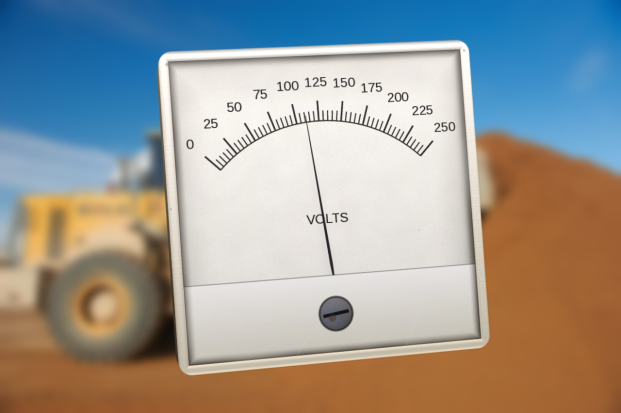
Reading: {"value": 110, "unit": "V"}
